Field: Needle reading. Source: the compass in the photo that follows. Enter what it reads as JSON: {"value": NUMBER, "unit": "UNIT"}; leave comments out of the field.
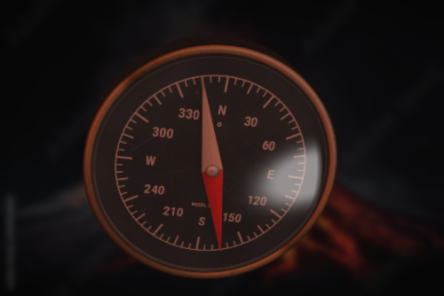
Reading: {"value": 165, "unit": "°"}
